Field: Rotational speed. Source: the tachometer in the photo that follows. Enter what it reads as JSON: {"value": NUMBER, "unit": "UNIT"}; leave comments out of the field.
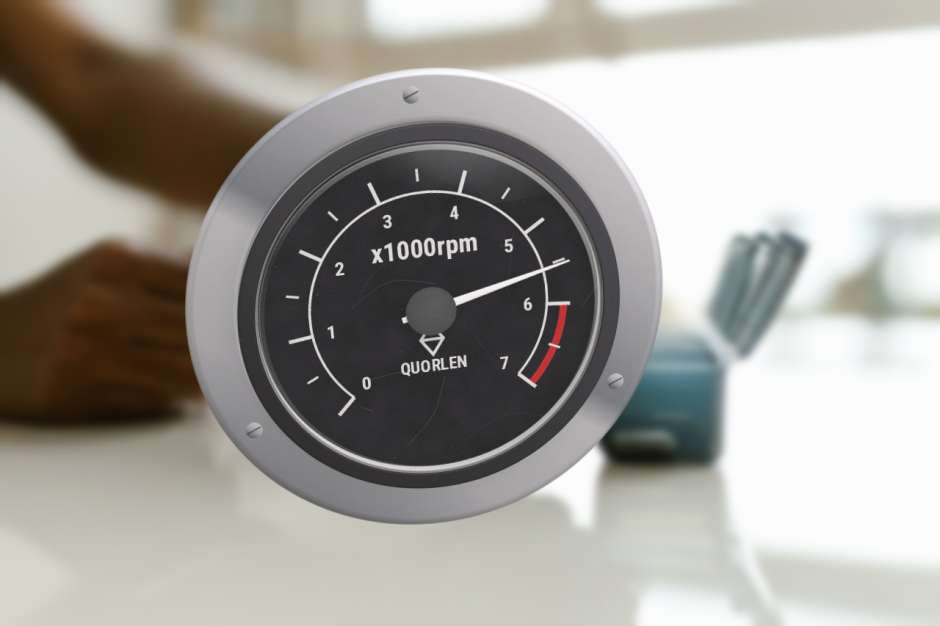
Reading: {"value": 5500, "unit": "rpm"}
